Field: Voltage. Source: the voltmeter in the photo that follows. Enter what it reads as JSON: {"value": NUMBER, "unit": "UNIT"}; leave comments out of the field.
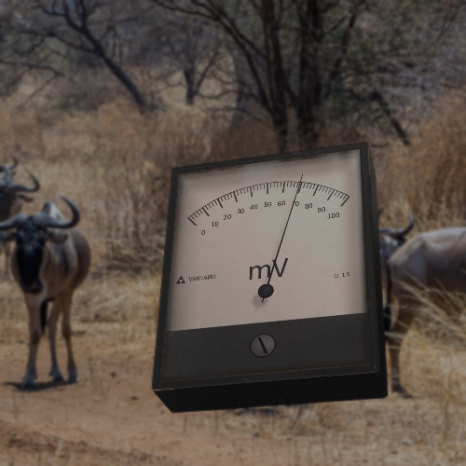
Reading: {"value": 70, "unit": "mV"}
